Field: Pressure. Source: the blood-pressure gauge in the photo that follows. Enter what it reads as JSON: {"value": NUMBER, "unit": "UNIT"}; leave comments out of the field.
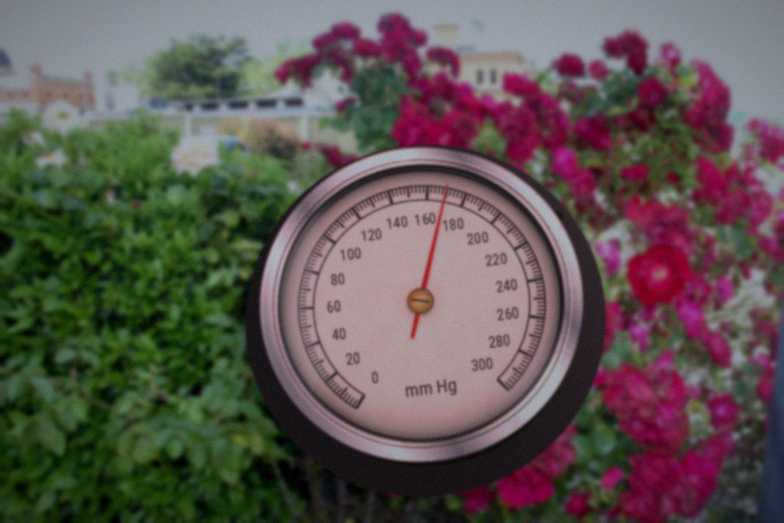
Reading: {"value": 170, "unit": "mmHg"}
